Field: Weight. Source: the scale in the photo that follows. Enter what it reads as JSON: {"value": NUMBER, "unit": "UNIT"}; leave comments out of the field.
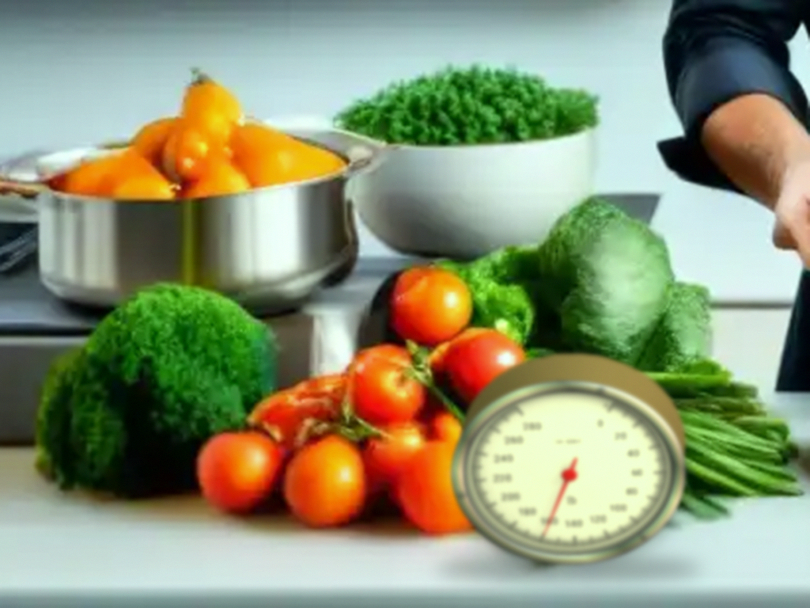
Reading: {"value": 160, "unit": "lb"}
